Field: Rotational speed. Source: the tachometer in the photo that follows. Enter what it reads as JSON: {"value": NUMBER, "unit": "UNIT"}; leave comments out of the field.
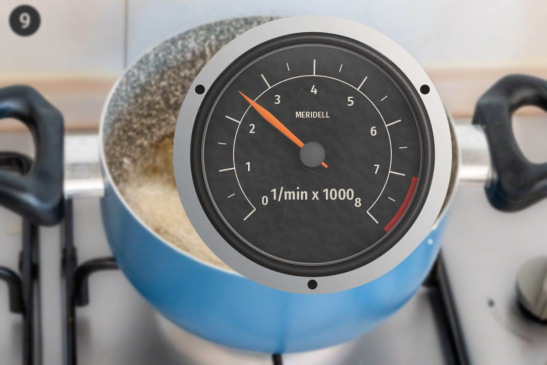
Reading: {"value": 2500, "unit": "rpm"}
